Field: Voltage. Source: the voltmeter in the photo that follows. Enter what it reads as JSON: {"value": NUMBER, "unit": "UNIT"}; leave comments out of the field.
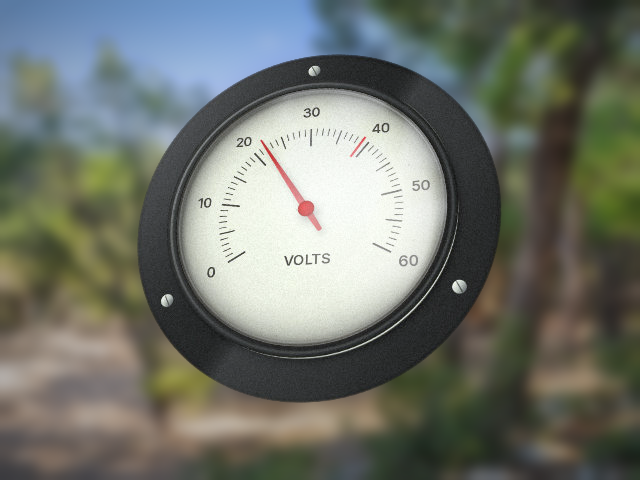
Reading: {"value": 22, "unit": "V"}
